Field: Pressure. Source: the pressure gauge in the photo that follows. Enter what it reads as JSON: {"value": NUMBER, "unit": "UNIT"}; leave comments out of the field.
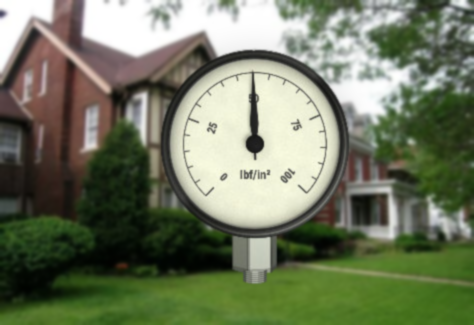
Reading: {"value": 50, "unit": "psi"}
